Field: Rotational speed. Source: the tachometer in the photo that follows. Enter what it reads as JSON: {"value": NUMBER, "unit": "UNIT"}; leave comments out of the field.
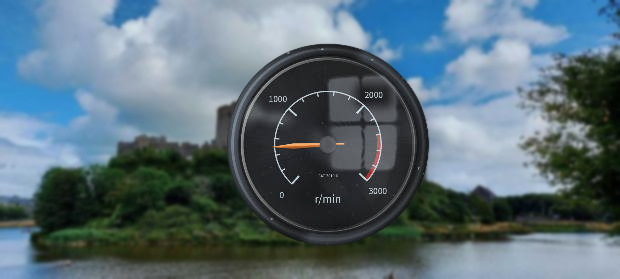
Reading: {"value": 500, "unit": "rpm"}
